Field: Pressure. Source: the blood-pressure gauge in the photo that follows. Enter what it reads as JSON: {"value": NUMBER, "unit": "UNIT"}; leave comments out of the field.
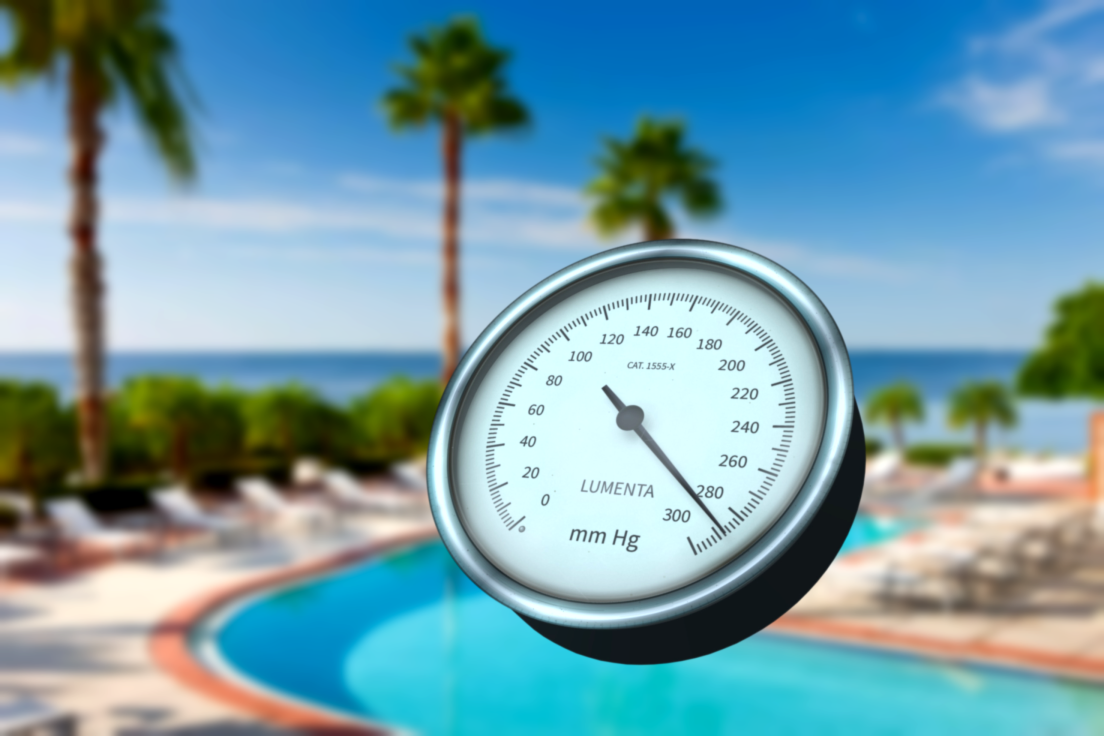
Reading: {"value": 288, "unit": "mmHg"}
